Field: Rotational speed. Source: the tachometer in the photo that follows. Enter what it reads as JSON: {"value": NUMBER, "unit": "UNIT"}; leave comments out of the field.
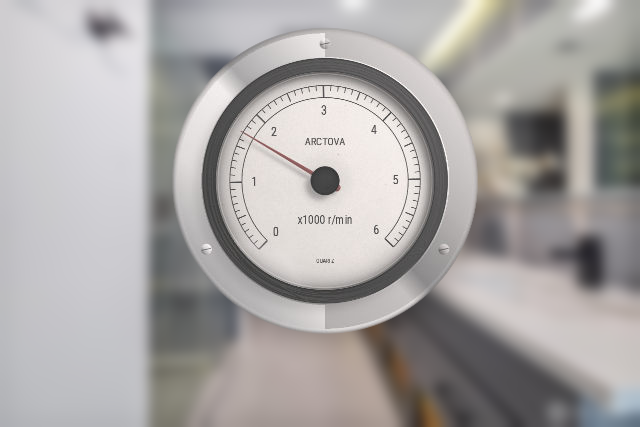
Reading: {"value": 1700, "unit": "rpm"}
